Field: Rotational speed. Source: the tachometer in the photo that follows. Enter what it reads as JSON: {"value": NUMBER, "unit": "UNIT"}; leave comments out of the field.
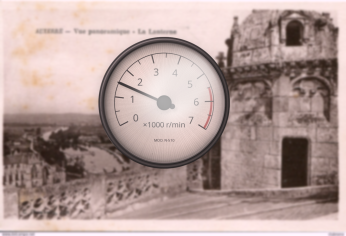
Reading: {"value": 1500, "unit": "rpm"}
